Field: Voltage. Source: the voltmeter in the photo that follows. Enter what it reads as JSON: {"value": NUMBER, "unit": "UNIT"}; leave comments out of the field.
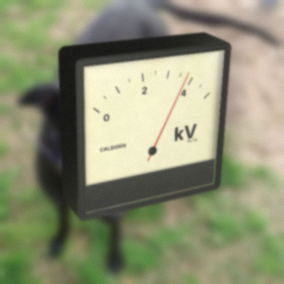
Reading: {"value": 3.75, "unit": "kV"}
